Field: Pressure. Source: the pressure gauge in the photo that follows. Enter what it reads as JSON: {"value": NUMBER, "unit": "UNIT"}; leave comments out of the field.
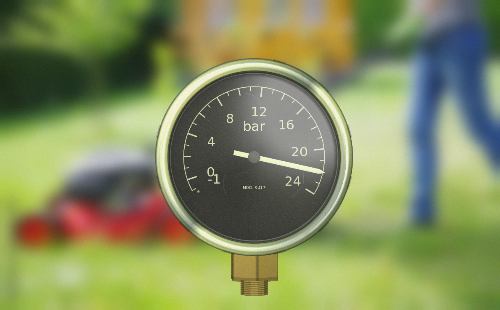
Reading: {"value": 22, "unit": "bar"}
